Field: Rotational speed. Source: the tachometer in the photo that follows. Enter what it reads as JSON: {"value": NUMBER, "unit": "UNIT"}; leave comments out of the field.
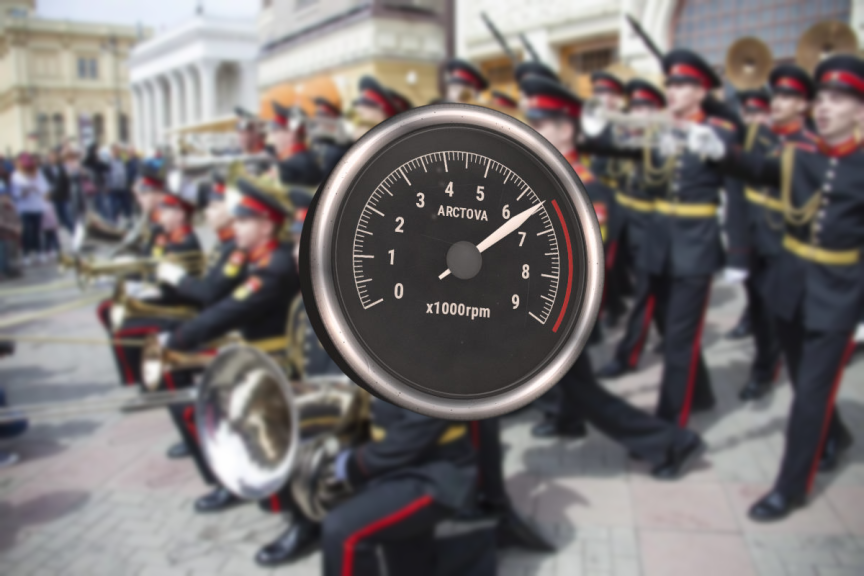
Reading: {"value": 6400, "unit": "rpm"}
